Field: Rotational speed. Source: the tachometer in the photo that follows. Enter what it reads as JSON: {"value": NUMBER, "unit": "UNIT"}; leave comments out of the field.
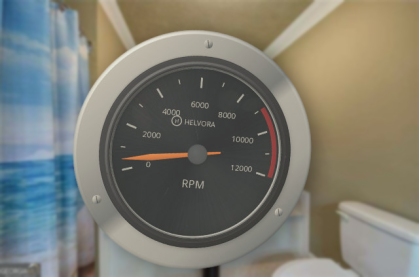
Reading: {"value": 500, "unit": "rpm"}
